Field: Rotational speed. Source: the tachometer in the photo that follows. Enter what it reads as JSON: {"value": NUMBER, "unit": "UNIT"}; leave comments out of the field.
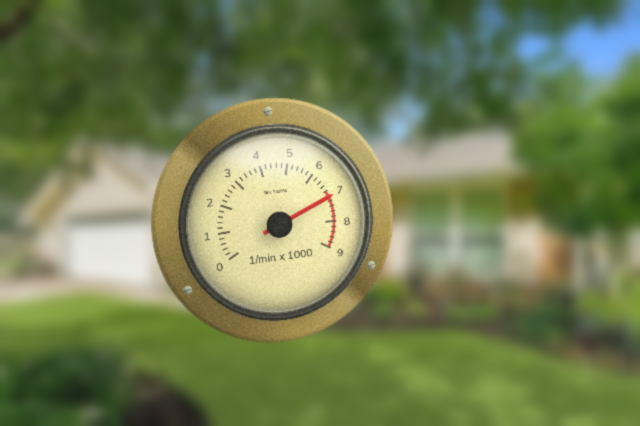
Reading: {"value": 7000, "unit": "rpm"}
